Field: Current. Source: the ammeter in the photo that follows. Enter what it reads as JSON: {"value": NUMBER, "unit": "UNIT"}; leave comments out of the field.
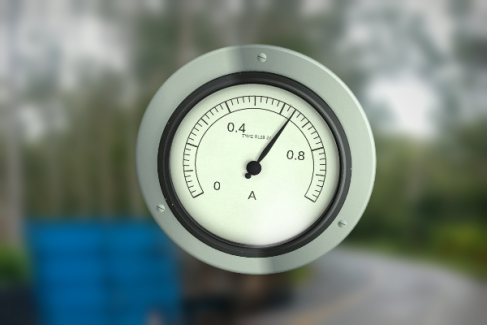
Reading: {"value": 0.64, "unit": "A"}
